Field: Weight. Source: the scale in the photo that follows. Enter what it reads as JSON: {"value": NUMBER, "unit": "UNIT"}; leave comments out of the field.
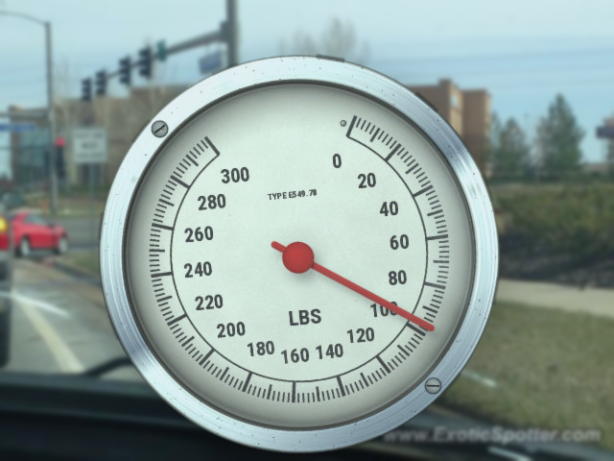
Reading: {"value": 96, "unit": "lb"}
